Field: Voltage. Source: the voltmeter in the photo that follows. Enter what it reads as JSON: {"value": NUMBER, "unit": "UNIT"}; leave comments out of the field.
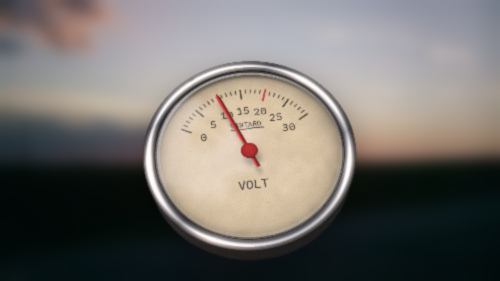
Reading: {"value": 10, "unit": "V"}
